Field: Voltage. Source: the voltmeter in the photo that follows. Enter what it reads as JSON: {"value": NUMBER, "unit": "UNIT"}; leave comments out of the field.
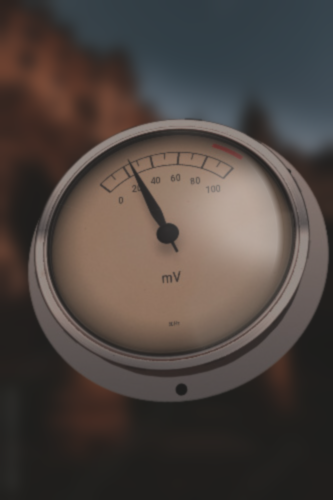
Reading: {"value": 25, "unit": "mV"}
